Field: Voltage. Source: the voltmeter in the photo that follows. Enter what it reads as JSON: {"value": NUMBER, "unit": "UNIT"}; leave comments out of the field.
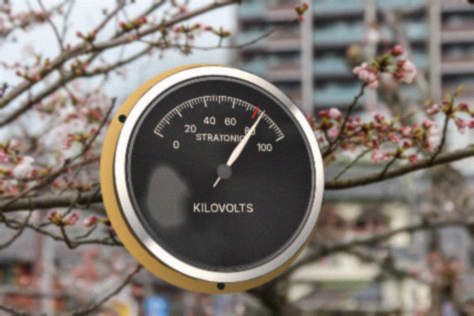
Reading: {"value": 80, "unit": "kV"}
